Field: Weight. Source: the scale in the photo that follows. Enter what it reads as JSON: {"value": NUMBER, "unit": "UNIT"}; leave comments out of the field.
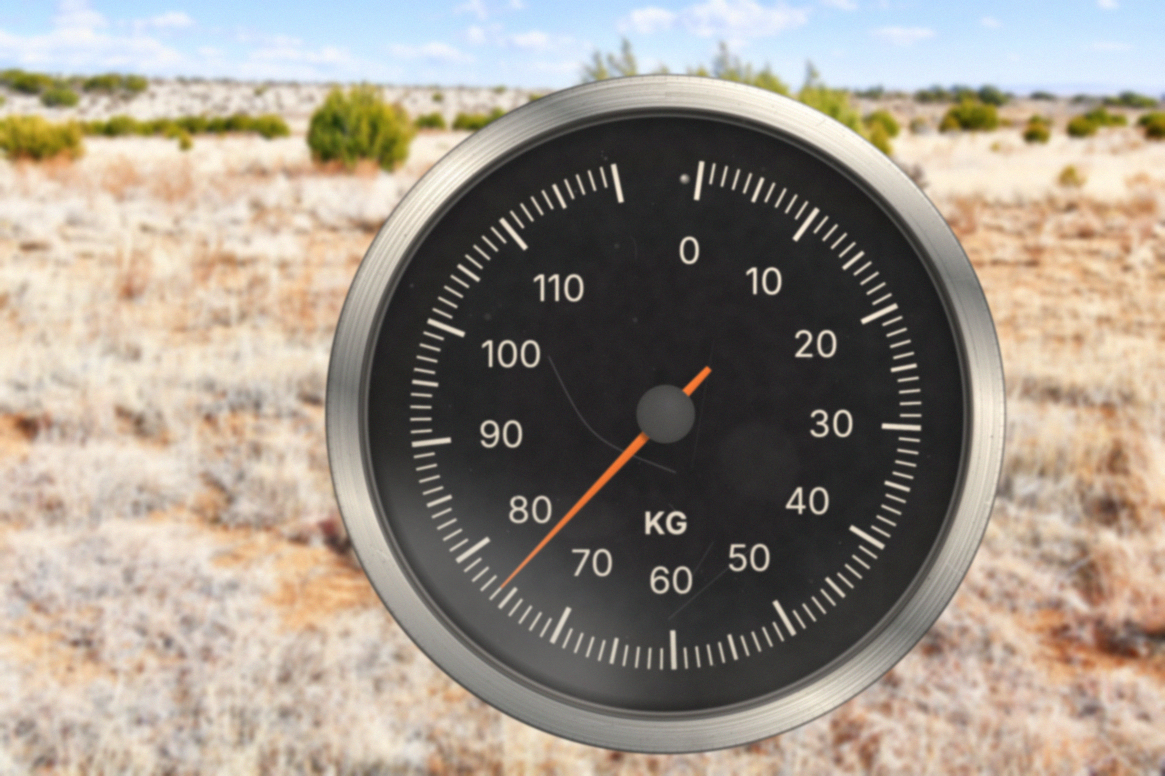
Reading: {"value": 76, "unit": "kg"}
